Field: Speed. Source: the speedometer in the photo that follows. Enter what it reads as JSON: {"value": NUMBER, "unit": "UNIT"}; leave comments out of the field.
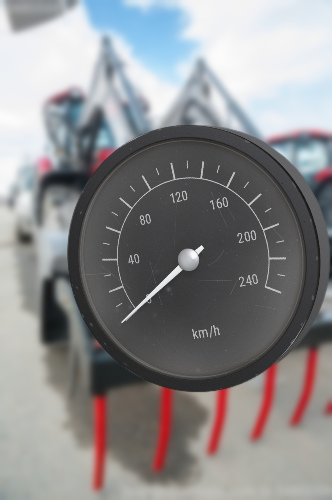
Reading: {"value": 0, "unit": "km/h"}
